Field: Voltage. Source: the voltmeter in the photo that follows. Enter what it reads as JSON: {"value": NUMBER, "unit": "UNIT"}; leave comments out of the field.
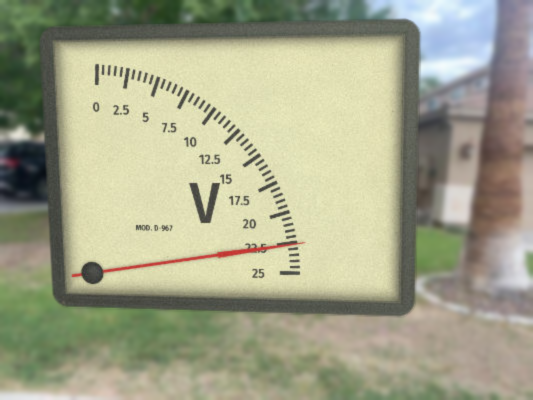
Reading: {"value": 22.5, "unit": "V"}
